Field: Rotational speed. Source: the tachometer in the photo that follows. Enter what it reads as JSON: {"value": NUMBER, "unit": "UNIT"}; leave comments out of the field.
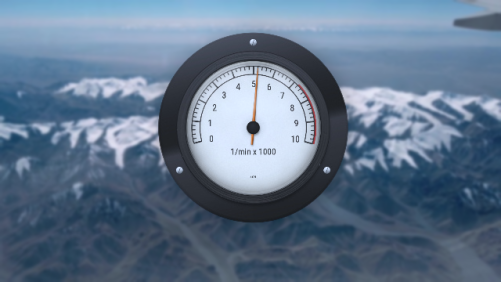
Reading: {"value": 5200, "unit": "rpm"}
